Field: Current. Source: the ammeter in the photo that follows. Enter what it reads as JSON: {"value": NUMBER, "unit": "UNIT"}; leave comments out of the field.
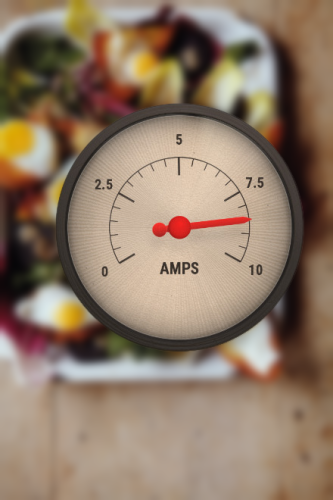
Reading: {"value": 8.5, "unit": "A"}
